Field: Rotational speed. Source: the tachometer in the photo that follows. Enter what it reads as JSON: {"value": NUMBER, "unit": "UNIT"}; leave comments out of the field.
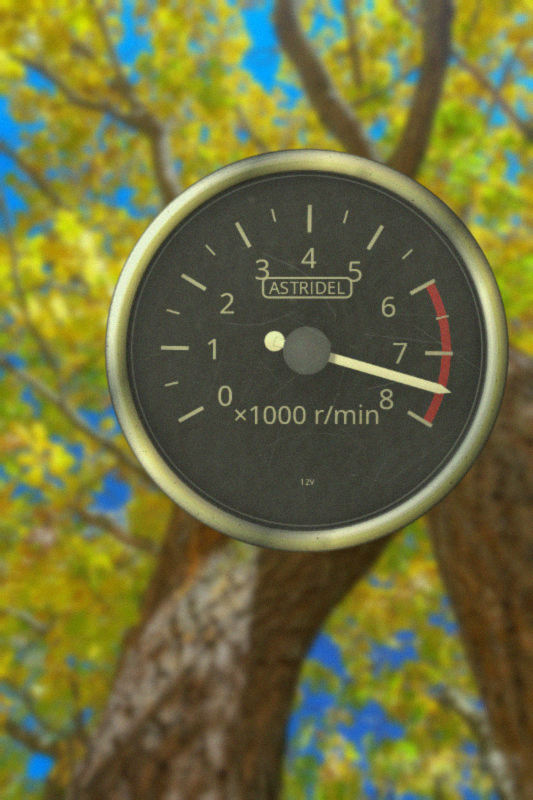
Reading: {"value": 7500, "unit": "rpm"}
